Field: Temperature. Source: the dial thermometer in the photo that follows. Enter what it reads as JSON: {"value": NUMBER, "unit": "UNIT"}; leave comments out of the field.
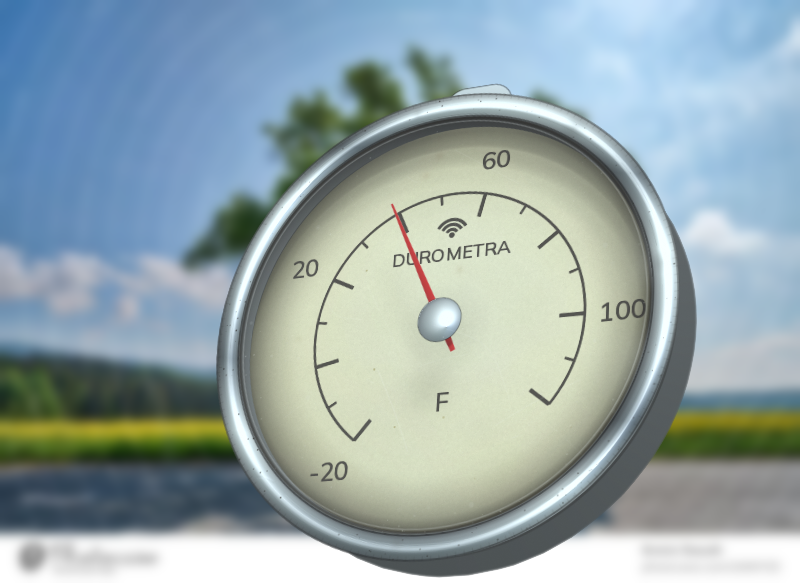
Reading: {"value": 40, "unit": "°F"}
